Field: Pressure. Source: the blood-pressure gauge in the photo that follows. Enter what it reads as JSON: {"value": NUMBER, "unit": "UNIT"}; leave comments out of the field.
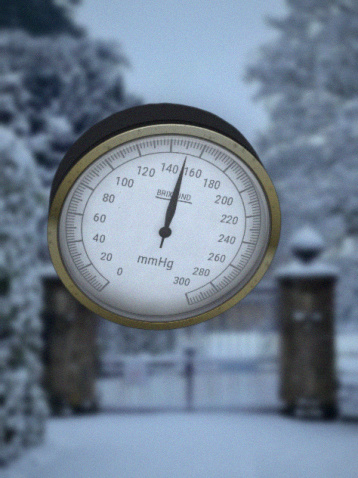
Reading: {"value": 150, "unit": "mmHg"}
